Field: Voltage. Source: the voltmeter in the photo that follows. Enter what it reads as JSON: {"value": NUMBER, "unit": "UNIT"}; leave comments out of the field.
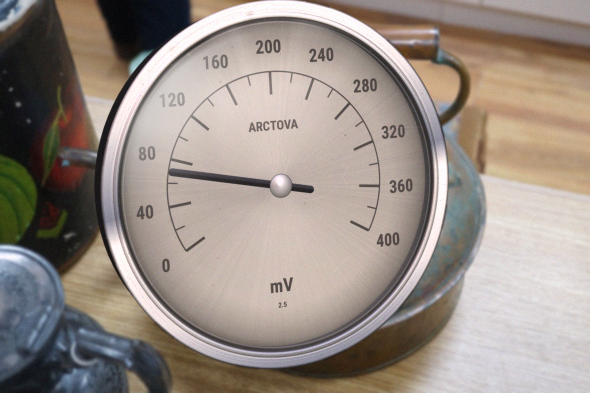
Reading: {"value": 70, "unit": "mV"}
